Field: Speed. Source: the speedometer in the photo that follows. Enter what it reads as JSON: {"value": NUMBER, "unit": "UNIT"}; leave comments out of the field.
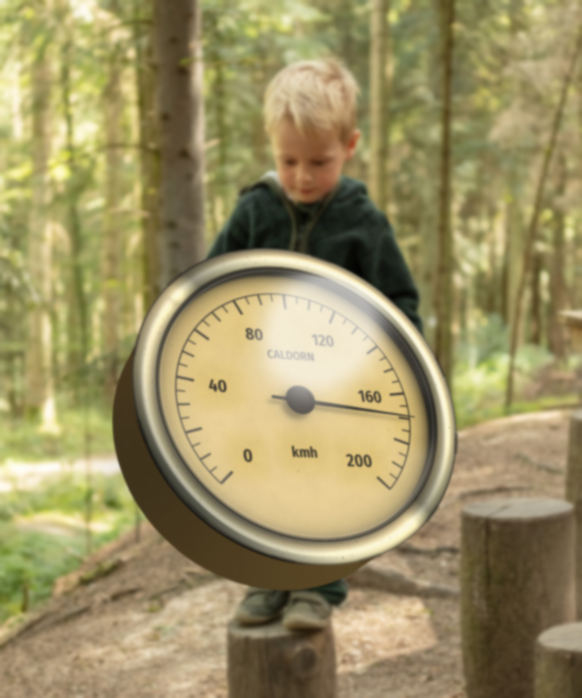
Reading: {"value": 170, "unit": "km/h"}
